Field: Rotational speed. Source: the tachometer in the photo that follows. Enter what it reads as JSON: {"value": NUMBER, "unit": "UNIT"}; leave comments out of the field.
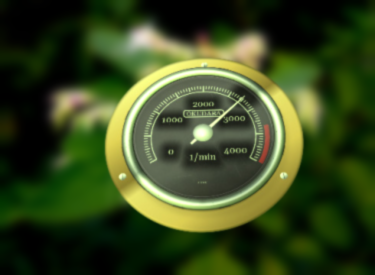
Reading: {"value": 2750, "unit": "rpm"}
